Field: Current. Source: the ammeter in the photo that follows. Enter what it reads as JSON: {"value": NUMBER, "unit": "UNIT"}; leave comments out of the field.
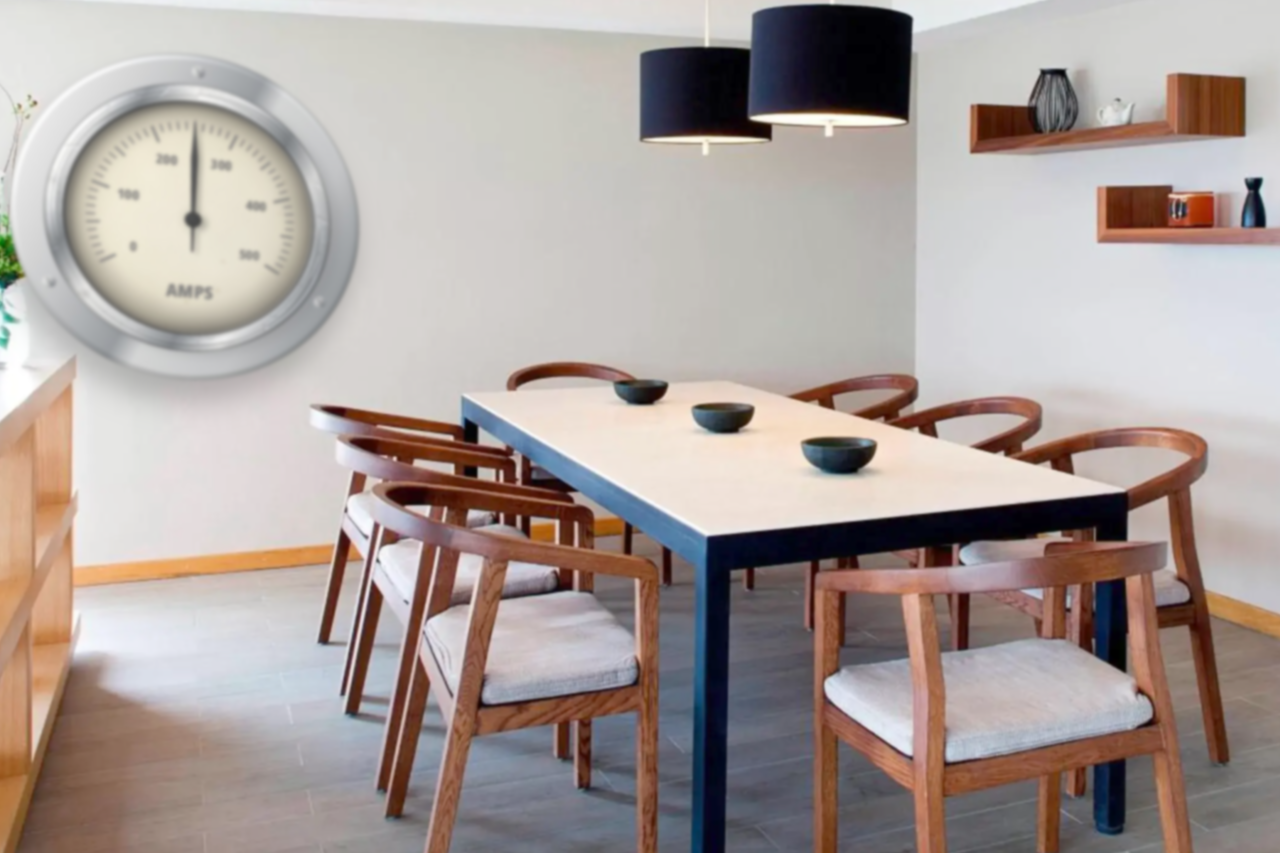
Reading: {"value": 250, "unit": "A"}
